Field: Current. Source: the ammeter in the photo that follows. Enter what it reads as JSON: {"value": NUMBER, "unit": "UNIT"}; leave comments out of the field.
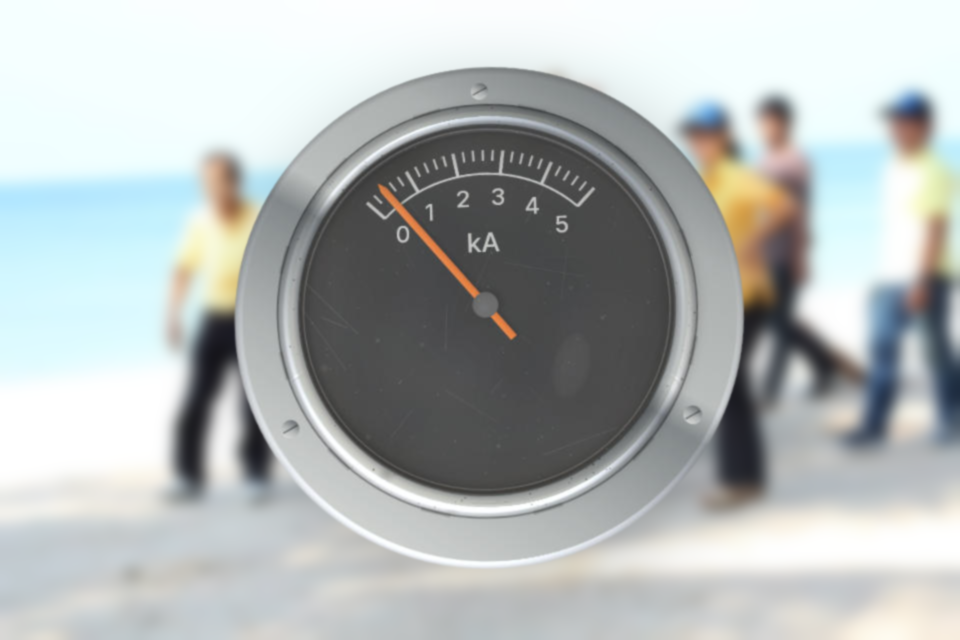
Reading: {"value": 0.4, "unit": "kA"}
